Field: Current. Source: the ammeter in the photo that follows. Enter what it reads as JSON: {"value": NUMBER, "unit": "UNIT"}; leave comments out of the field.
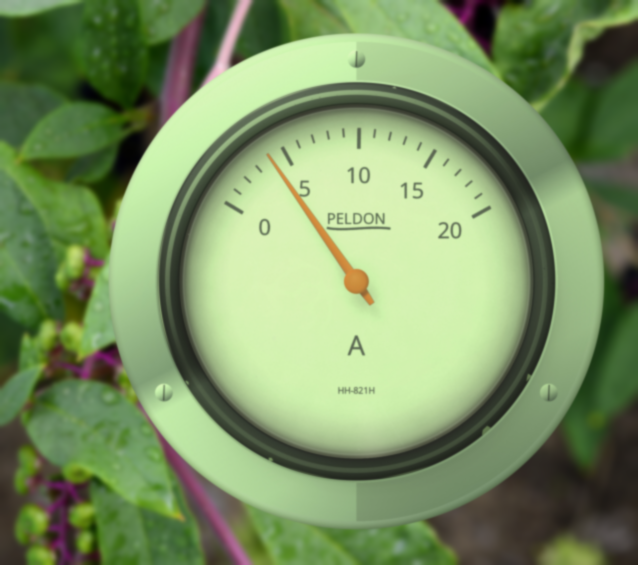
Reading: {"value": 4, "unit": "A"}
